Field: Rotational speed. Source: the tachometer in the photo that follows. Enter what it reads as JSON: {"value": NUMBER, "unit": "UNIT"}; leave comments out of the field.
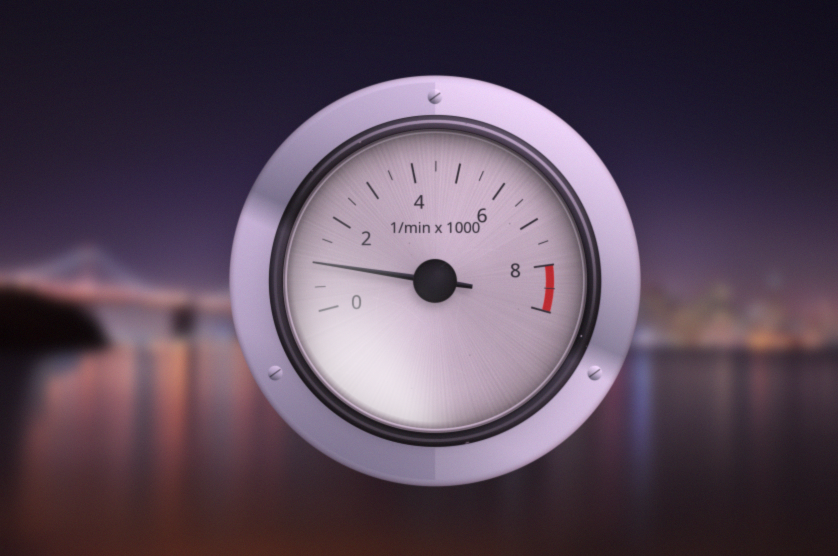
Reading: {"value": 1000, "unit": "rpm"}
